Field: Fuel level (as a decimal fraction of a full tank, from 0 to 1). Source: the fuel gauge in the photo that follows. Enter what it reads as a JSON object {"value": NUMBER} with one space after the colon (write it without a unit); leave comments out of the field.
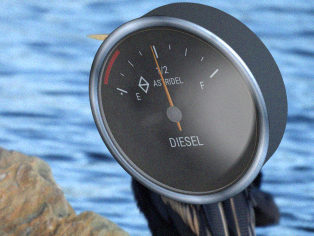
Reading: {"value": 0.5}
